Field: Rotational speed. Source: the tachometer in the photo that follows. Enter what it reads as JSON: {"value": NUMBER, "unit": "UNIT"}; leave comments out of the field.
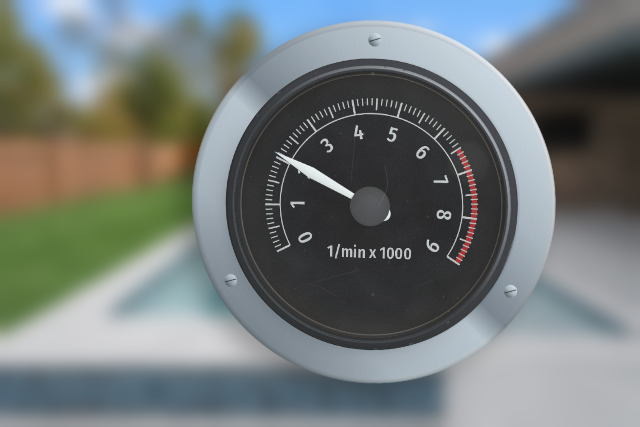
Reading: {"value": 2100, "unit": "rpm"}
